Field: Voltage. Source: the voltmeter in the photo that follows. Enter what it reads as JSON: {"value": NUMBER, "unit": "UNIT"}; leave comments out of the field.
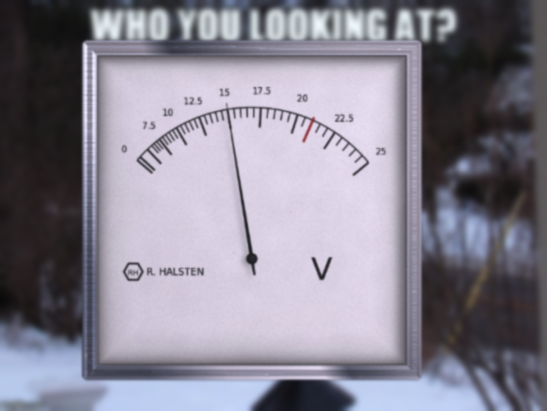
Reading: {"value": 15, "unit": "V"}
